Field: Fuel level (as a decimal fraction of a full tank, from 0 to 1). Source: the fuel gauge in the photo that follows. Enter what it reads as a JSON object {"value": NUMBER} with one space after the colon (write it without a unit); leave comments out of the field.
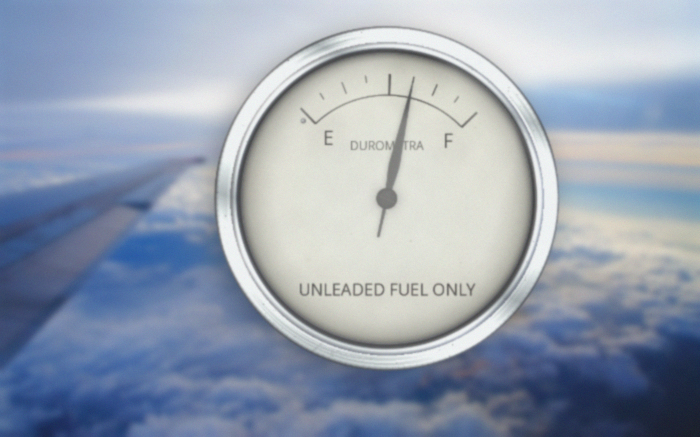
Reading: {"value": 0.625}
